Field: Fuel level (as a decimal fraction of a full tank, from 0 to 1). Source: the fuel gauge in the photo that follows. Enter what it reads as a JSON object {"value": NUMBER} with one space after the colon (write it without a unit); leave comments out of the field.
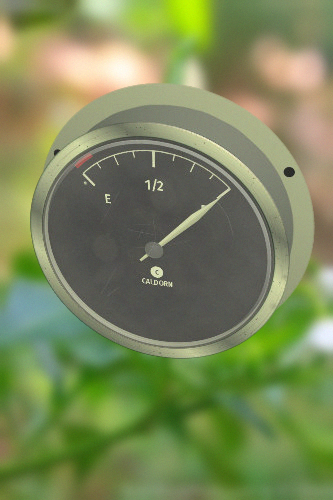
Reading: {"value": 1}
